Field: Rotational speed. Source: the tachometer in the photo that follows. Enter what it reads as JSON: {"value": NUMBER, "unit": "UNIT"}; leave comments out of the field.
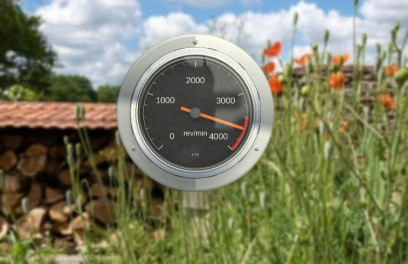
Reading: {"value": 3600, "unit": "rpm"}
